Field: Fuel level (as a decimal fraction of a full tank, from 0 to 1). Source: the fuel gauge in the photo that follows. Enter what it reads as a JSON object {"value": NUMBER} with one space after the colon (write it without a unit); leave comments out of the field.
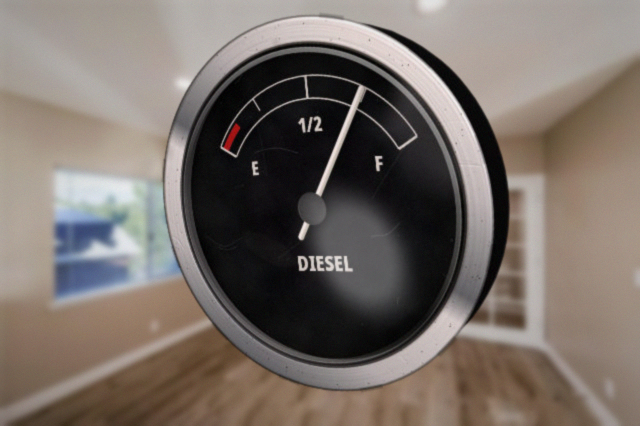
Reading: {"value": 0.75}
